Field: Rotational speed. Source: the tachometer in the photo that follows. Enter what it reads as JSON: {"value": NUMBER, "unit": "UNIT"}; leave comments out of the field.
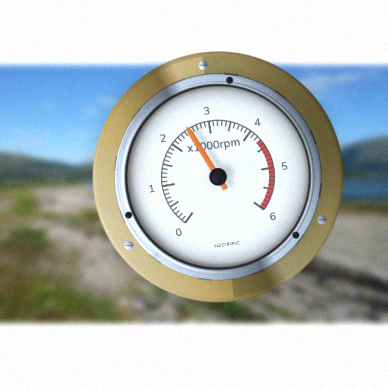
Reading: {"value": 2500, "unit": "rpm"}
